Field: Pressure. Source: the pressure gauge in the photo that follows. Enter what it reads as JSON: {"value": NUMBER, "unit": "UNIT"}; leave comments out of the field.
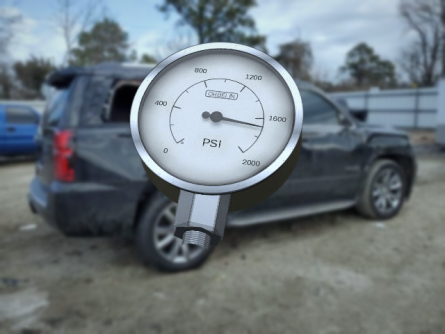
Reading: {"value": 1700, "unit": "psi"}
